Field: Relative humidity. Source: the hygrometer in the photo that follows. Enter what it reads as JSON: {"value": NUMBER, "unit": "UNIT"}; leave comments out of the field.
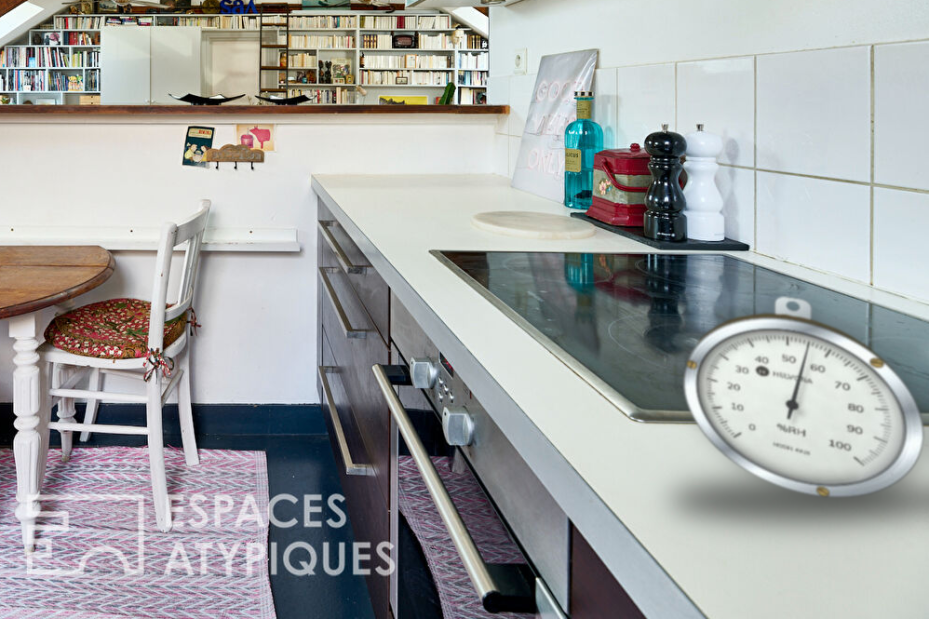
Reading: {"value": 55, "unit": "%"}
